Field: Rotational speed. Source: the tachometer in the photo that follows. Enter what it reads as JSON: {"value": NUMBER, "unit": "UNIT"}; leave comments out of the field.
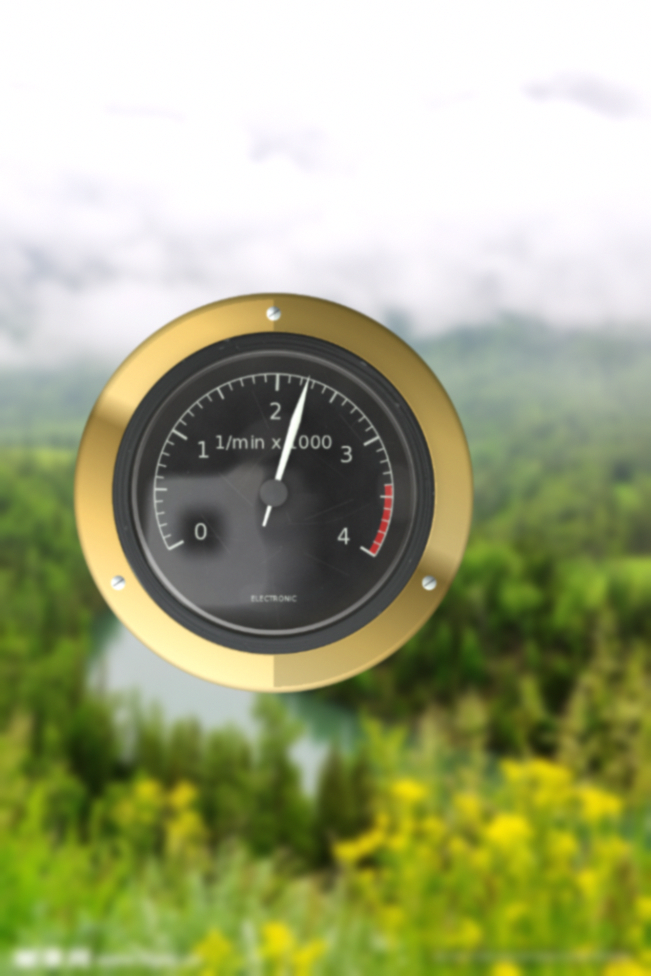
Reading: {"value": 2250, "unit": "rpm"}
